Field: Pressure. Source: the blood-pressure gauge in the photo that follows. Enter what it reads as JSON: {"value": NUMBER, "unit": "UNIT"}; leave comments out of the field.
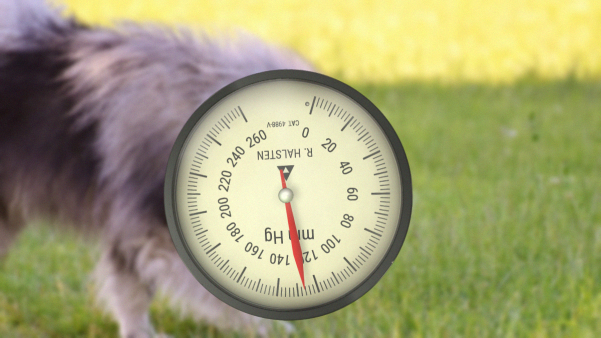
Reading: {"value": 126, "unit": "mmHg"}
